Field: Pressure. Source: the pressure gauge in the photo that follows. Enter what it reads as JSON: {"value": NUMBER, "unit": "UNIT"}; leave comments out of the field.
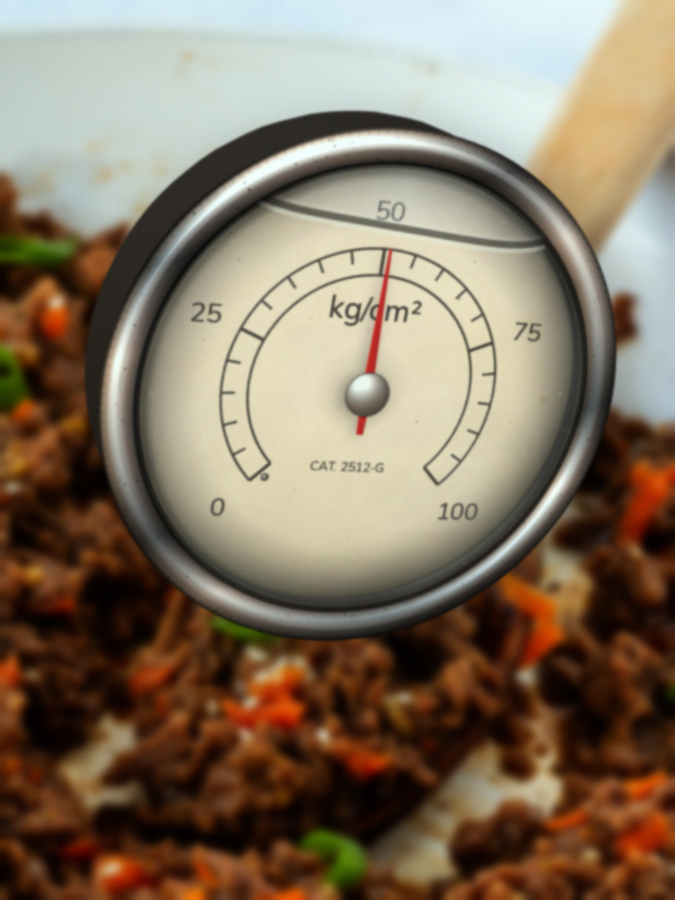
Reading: {"value": 50, "unit": "kg/cm²"}
